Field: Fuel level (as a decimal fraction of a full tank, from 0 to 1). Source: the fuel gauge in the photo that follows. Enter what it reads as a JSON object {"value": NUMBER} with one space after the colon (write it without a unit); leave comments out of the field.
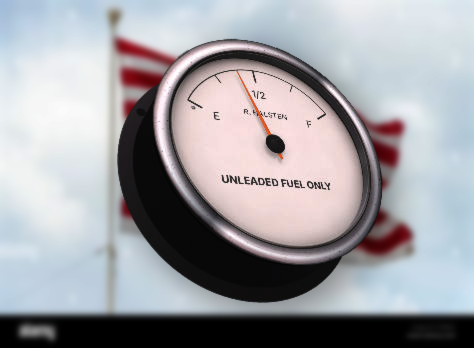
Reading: {"value": 0.375}
